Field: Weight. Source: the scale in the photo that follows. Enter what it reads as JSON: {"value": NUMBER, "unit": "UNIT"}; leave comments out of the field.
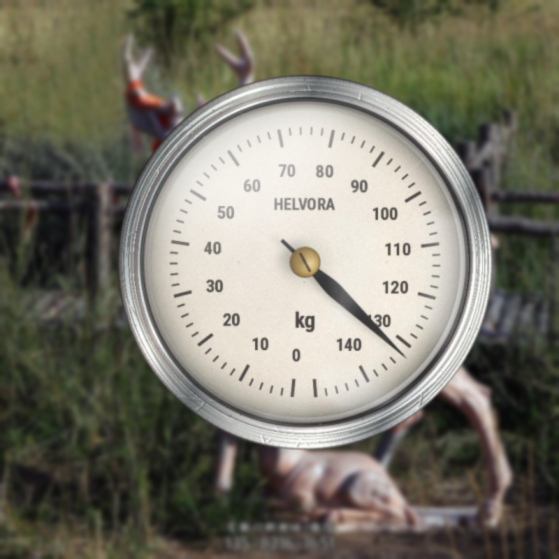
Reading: {"value": 132, "unit": "kg"}
